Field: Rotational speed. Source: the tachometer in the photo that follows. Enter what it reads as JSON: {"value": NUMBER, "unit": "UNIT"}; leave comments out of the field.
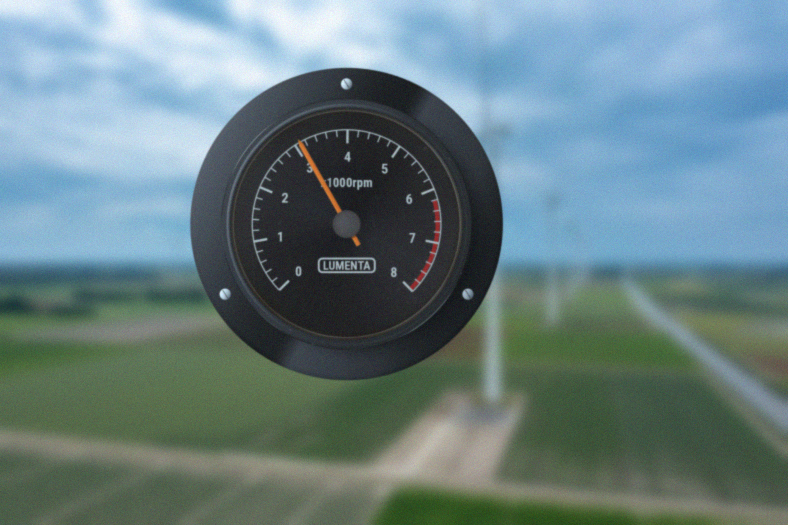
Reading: {"value": 3100, "unit": "rpm"}
